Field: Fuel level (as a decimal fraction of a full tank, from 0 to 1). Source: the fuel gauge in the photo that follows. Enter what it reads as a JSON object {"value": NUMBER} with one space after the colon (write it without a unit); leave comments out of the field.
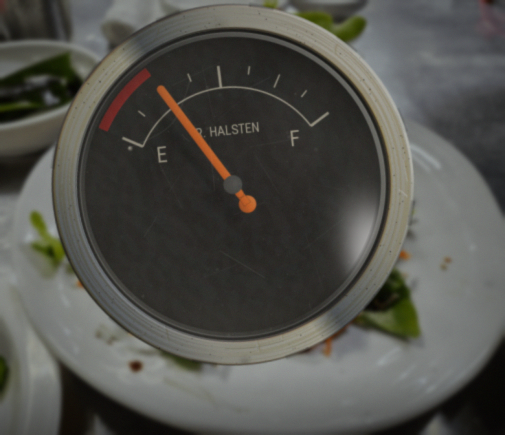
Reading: {"value": 0.25}
